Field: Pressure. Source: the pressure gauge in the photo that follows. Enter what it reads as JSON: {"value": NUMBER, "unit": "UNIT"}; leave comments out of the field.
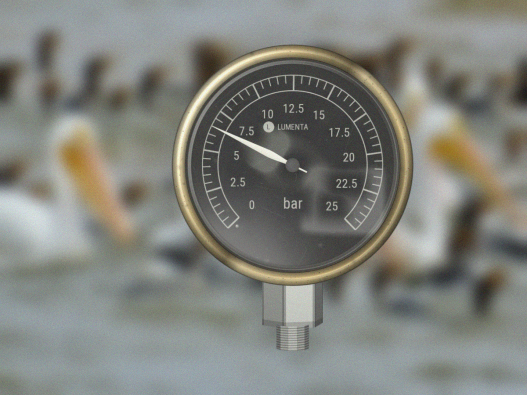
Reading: {"value": 6.5, "unit": "bar"}
